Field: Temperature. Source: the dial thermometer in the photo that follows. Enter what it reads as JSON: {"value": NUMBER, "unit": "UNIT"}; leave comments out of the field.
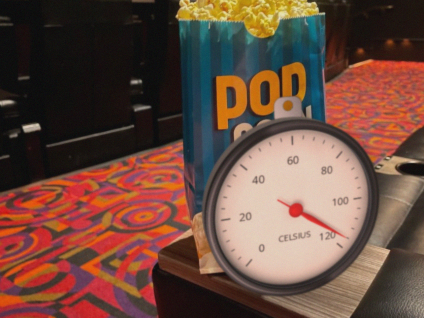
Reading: {"value": 116, "unit": "°C"}
